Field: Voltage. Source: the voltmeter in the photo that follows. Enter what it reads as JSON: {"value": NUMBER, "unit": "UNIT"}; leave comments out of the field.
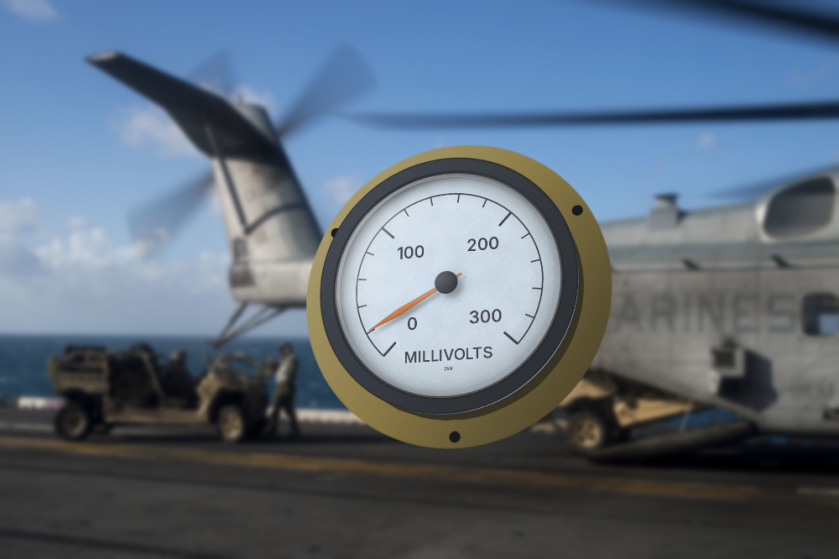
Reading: {"value": 20, "unit": "mV"}
